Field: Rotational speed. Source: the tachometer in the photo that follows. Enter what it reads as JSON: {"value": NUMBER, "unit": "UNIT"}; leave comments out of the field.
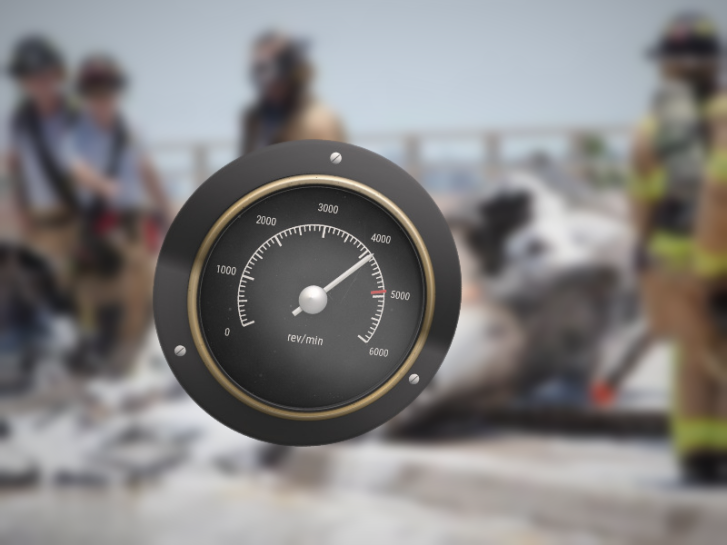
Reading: {"value": 4100, "unit": "rpm"}
